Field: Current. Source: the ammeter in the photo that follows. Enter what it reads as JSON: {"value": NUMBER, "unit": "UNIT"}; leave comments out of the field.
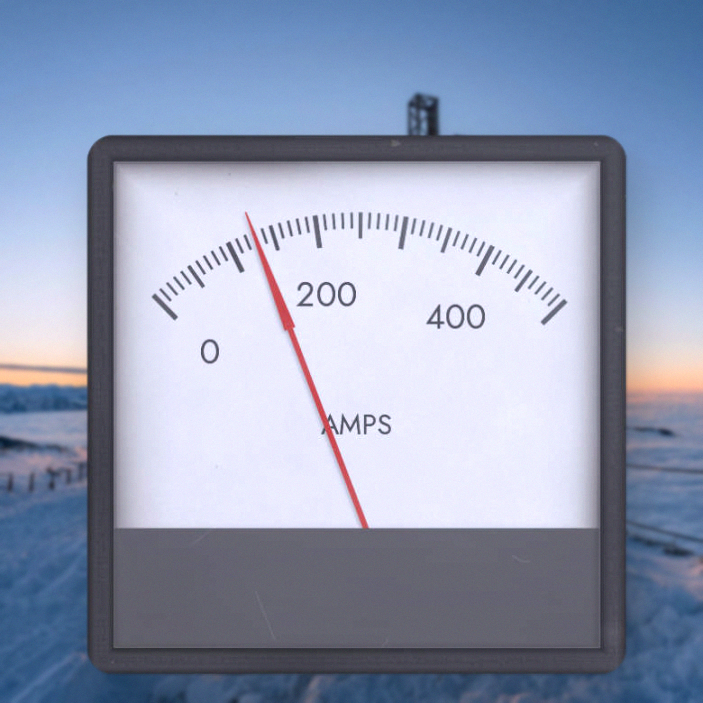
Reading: {"value": 130, "unit": "A"}
